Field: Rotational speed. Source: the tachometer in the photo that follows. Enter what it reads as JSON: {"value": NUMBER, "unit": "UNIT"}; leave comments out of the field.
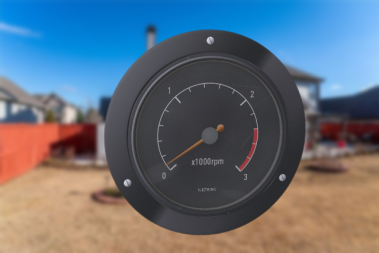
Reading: {"value": 100, "unit": "rpm"}
